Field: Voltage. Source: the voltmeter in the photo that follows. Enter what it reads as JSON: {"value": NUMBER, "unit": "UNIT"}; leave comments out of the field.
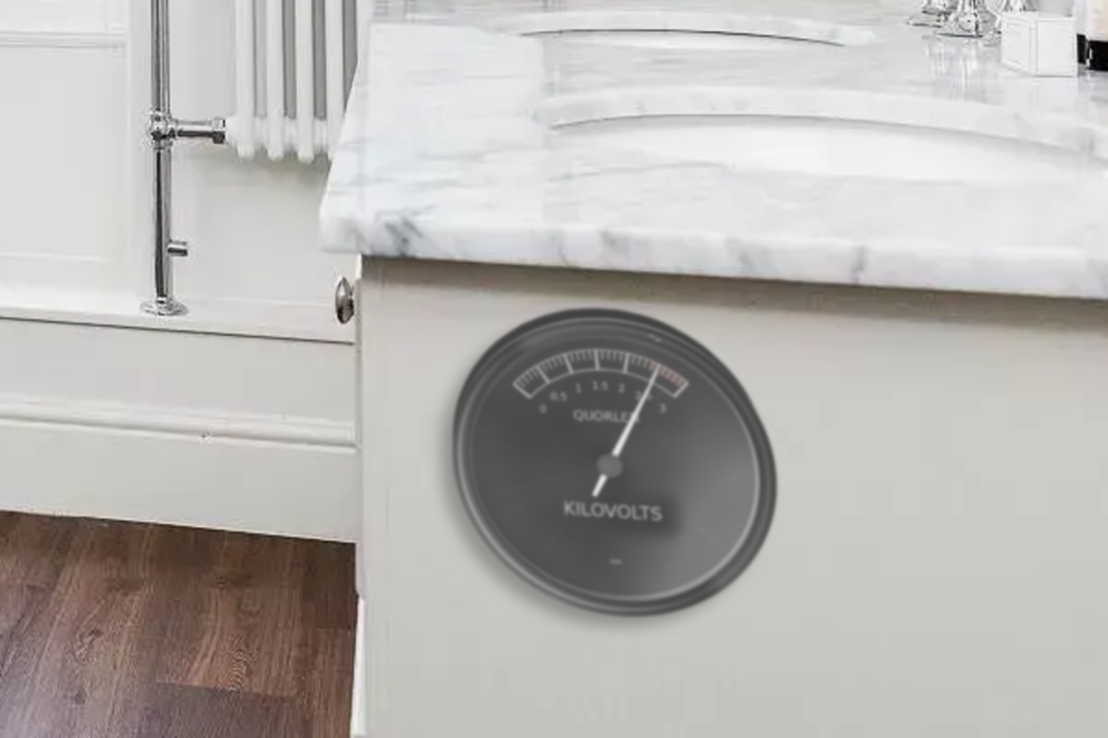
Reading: {"value": 2.5, "unit": "kV"}
